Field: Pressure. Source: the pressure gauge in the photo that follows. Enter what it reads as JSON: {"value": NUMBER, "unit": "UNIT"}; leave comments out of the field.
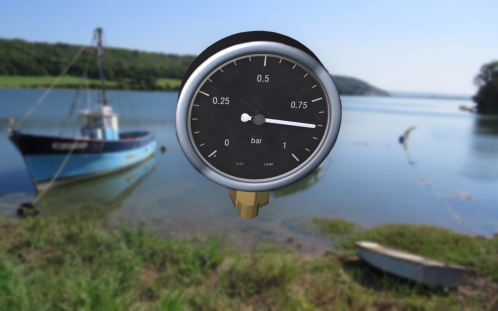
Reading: {"value": 0.85, "unit": "bar"}
